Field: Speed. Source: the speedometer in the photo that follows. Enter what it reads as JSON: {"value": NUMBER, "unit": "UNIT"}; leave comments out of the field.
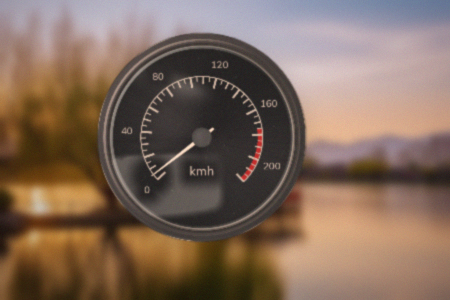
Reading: {"value": 5, "unit": "km/h"}
